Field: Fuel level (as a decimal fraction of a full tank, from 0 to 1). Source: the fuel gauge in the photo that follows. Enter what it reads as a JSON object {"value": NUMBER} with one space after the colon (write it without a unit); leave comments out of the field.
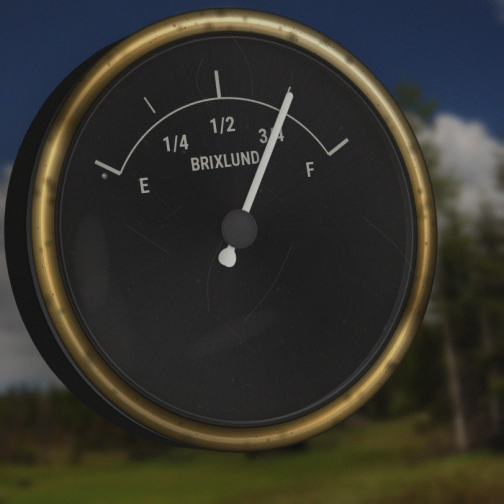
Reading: {"value": 0.75}
